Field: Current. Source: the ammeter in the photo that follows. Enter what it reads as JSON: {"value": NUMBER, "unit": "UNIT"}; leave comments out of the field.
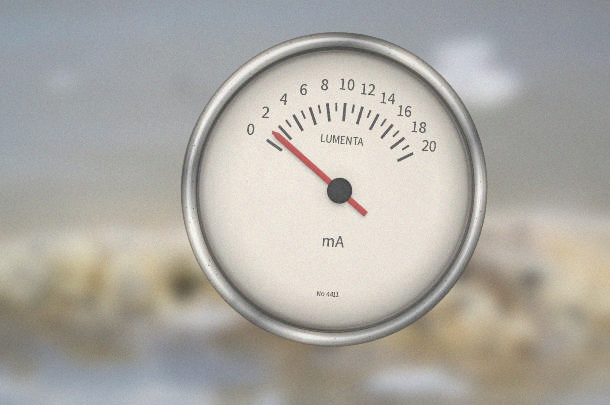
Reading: {"value": 1, "unit": "mA"}
